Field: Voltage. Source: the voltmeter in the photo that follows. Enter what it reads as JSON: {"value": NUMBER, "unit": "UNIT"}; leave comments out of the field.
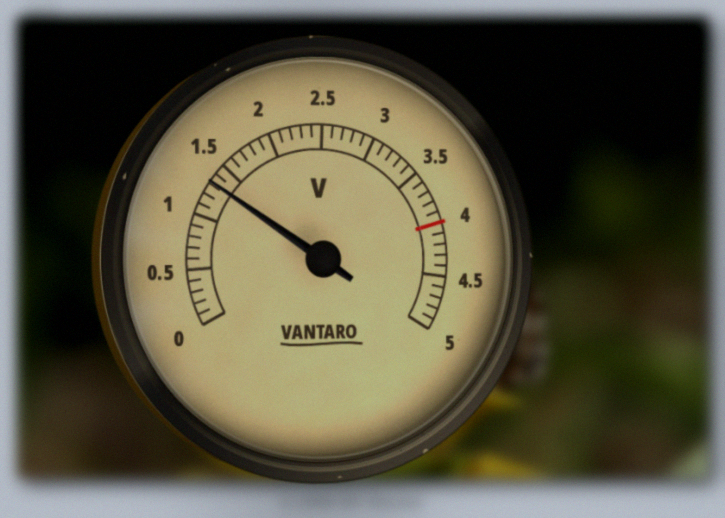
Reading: {"value": 1.3, "unit": "V"}
